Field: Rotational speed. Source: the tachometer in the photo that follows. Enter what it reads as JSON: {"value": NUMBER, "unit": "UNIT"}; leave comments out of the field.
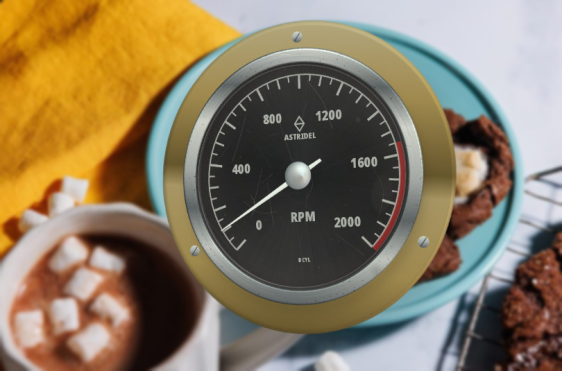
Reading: {"value": 100, "unit": "rpm"}
